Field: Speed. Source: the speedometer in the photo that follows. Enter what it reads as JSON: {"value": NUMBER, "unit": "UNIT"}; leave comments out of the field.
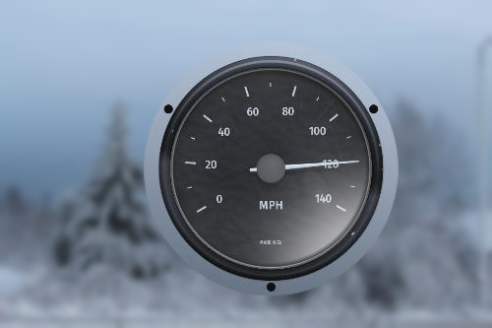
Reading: {"value": 120, "unit": "mph"}
